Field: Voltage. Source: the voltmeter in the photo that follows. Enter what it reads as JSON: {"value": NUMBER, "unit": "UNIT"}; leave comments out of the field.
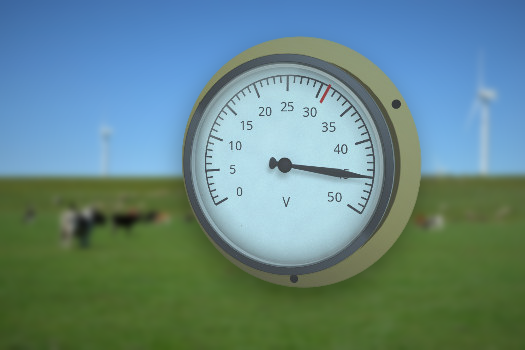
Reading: {"value": 45, "unit": "V"}
